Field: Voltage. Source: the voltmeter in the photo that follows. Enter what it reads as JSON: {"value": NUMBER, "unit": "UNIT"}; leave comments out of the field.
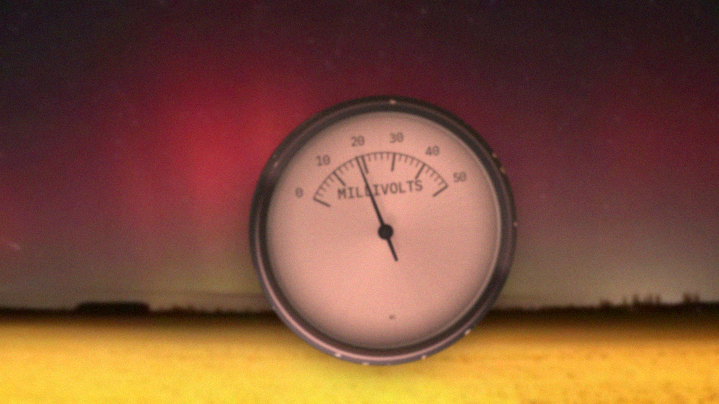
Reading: {"value": 18, "unit": "mV"}
